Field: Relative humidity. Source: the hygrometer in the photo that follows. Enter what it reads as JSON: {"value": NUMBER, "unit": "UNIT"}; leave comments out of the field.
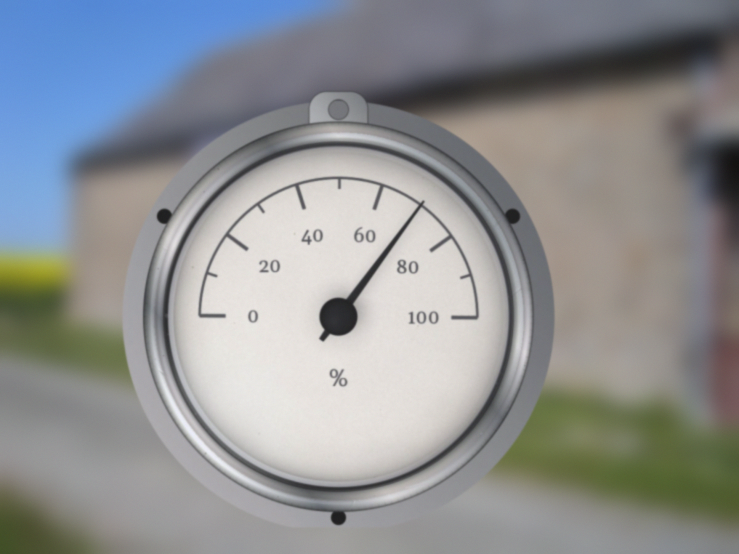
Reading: {"value": 70, "unit": "%"}
